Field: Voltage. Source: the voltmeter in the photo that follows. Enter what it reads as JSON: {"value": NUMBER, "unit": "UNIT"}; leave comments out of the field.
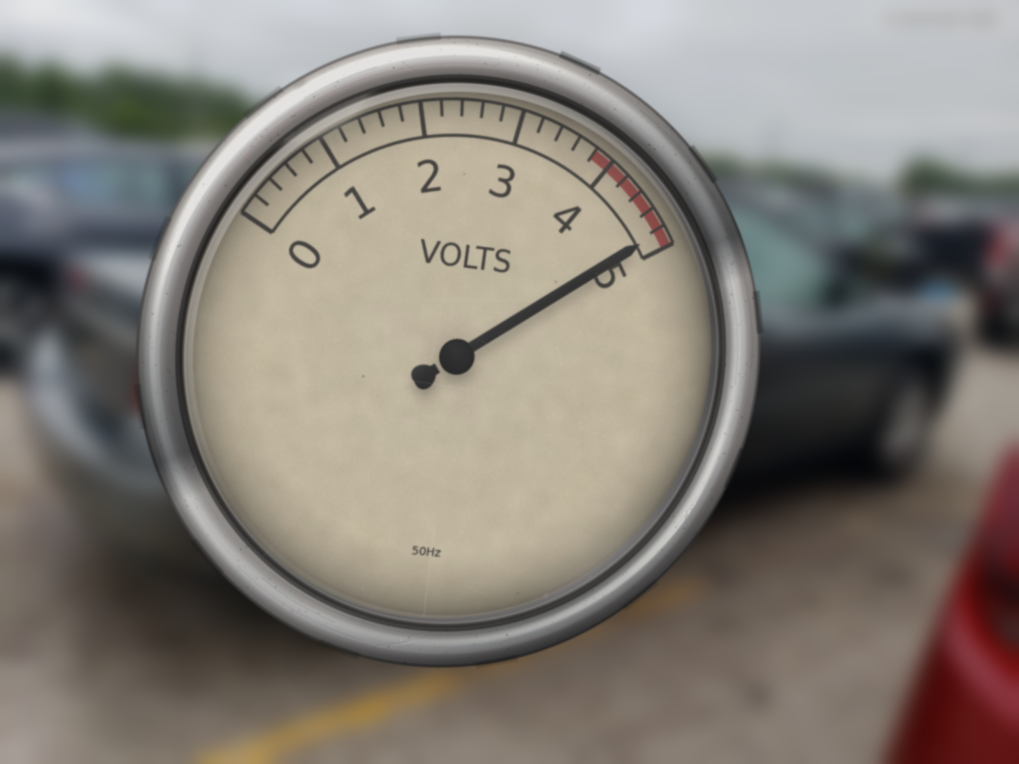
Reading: {"value": 4.8, "unit": "V"}
